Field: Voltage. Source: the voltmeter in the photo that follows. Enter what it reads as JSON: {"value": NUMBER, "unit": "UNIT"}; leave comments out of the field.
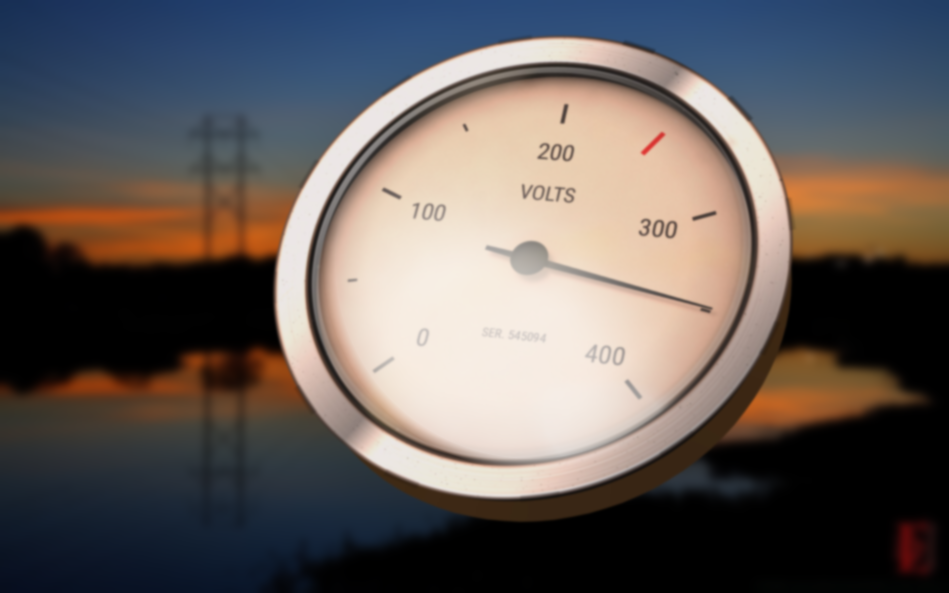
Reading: {"value": 350, "unit": "V"}
